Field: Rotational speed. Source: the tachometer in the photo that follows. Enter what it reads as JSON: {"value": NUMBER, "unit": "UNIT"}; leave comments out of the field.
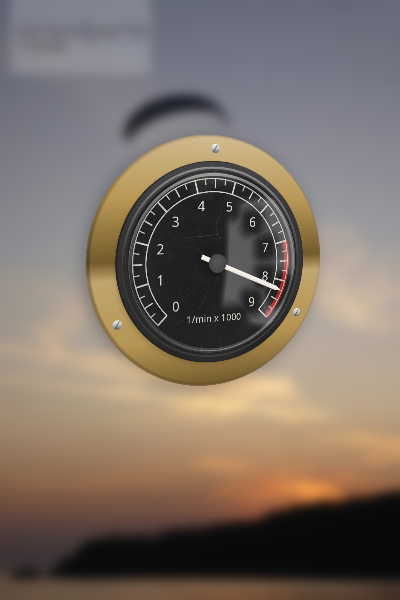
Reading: {"value": 8250, "unit": "rpm"}
